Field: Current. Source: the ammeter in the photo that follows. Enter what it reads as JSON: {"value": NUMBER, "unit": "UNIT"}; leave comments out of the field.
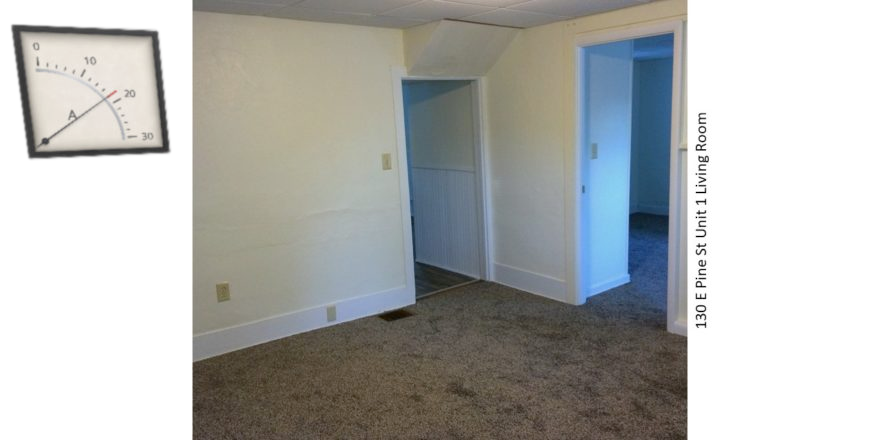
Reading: {"value": 18, "unit": "A"}
